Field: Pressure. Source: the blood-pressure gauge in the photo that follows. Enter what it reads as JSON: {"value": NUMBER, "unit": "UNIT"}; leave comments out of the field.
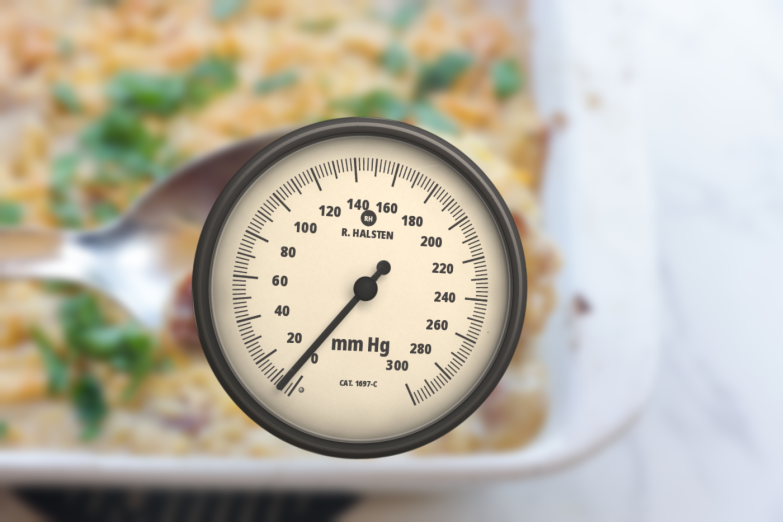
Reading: {"value": 6, "unit": "mmHg"}
